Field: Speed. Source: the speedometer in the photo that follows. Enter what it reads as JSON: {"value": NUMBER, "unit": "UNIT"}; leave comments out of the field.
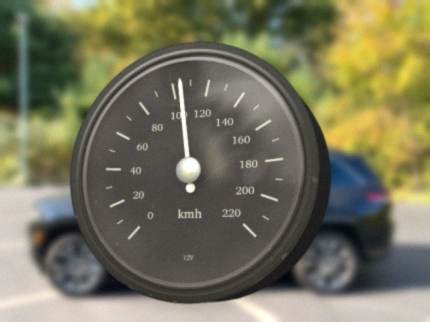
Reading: {"value": 105, "unit": "km/h"}
